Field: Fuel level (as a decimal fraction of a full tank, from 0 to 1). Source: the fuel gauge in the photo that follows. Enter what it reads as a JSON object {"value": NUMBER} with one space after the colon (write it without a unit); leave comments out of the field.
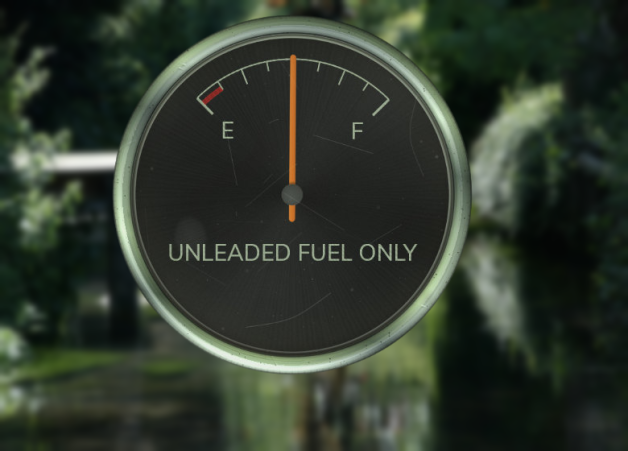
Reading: {"value": 0.5}
